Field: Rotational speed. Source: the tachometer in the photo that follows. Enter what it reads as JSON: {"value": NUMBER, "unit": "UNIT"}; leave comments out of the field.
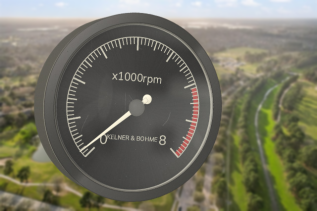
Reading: {"value": 200, "unit": "rpm"}
